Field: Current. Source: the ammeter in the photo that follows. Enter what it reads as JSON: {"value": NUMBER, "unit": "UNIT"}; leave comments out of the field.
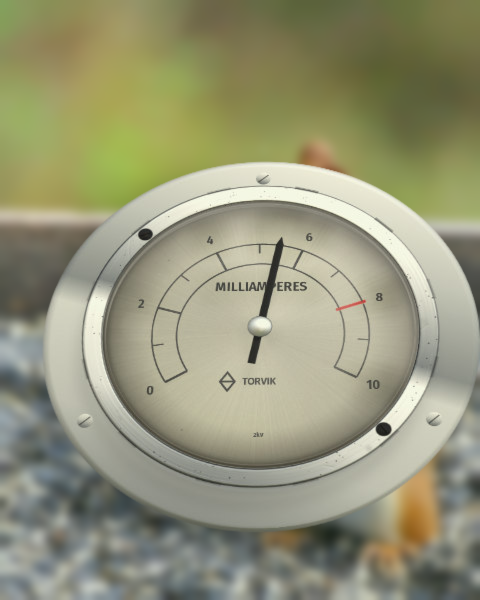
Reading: {"value": 5.5, "unit": "mA"}
